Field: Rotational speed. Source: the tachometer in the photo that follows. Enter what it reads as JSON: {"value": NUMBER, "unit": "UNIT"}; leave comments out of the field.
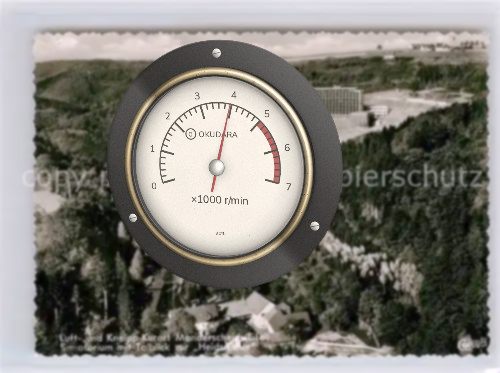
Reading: {"value": 4000, "unit": "rpm"}
